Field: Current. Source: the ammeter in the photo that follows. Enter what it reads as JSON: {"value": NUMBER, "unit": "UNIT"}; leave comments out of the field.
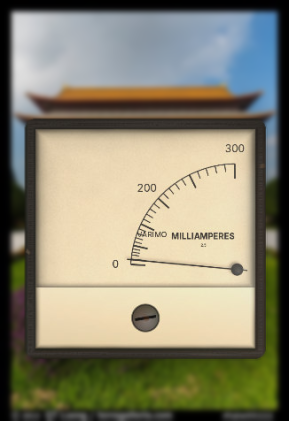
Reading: {"value": 50, "unit": "mA"}
